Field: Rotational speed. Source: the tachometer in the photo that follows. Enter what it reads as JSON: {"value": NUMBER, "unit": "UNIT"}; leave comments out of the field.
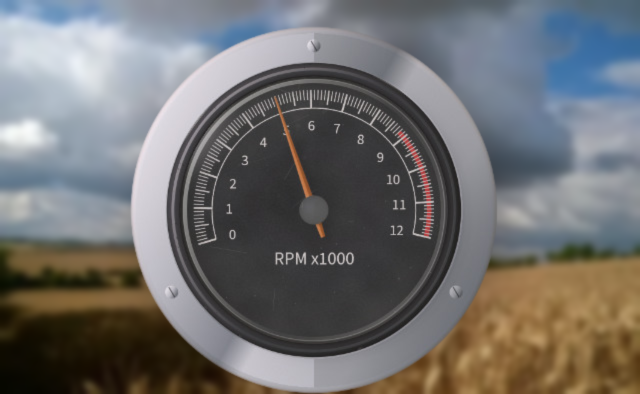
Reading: {"value": 5000, "unit": "rpm"}
